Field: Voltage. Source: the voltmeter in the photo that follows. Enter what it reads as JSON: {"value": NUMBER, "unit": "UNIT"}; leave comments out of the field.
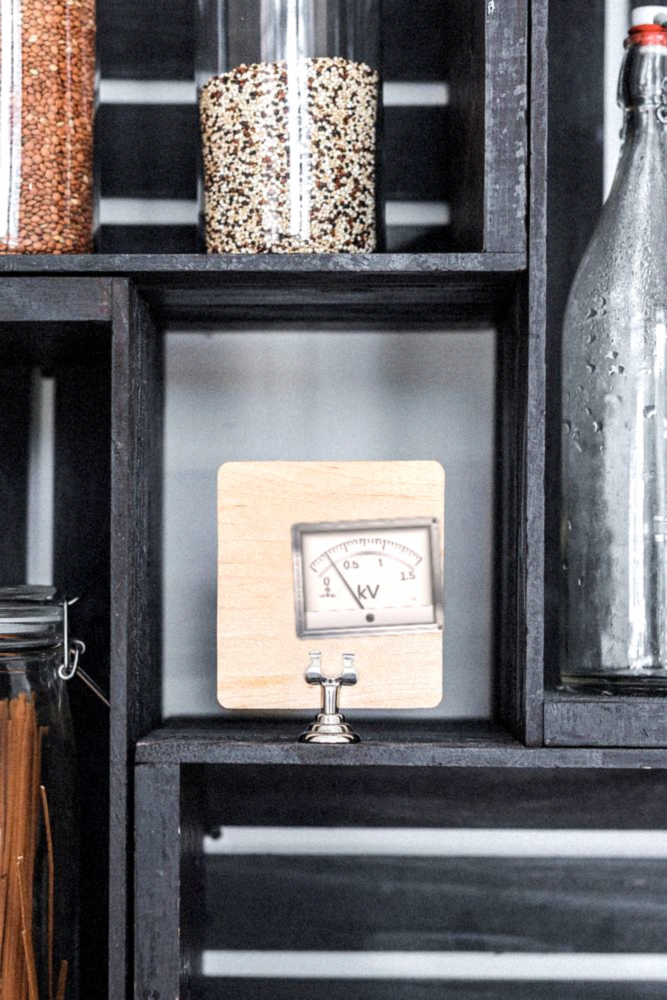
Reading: {"value": 0.25, "unit": "kV"}
